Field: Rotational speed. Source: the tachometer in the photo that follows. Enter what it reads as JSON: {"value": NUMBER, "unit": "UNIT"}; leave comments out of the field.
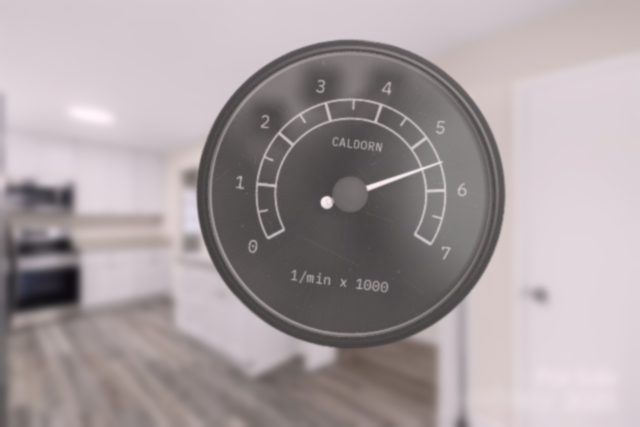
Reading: {"value": 5500, "unit": "rpm"}
